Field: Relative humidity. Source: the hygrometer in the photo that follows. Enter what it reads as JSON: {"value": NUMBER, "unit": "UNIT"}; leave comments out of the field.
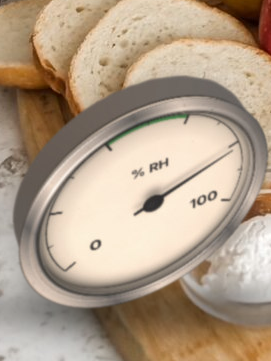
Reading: {"value": 80, "unit": "%"}
